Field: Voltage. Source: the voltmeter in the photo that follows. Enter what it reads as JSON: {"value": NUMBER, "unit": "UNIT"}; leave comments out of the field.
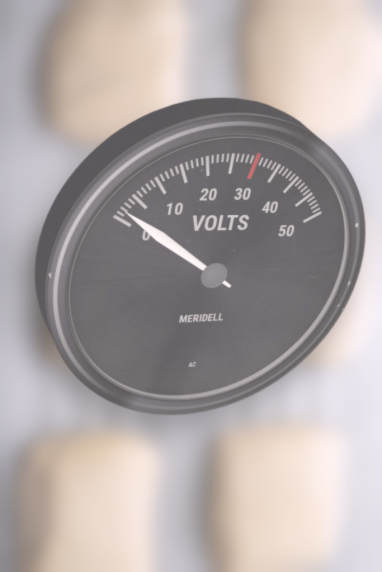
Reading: {"value": 2, "unit": "V"}
